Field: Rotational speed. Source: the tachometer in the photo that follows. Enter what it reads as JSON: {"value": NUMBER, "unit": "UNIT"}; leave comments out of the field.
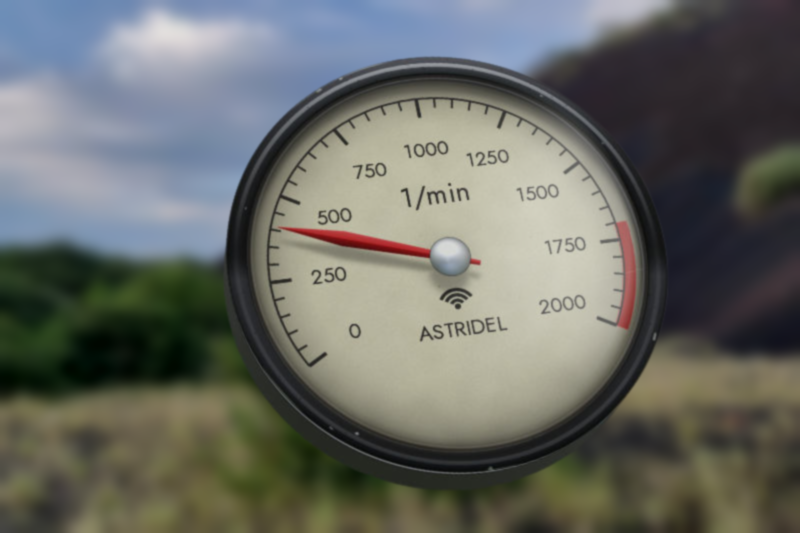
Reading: {"value": 400, "unit": "rpm"}
